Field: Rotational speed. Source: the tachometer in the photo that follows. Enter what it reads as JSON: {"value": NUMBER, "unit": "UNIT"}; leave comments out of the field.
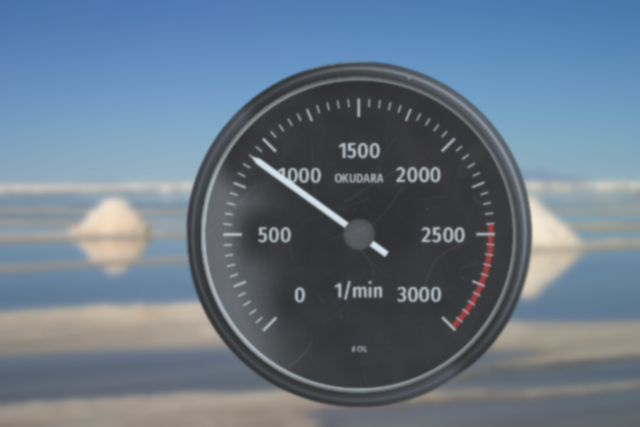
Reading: {"value": 900, "unit": "rpm"}
